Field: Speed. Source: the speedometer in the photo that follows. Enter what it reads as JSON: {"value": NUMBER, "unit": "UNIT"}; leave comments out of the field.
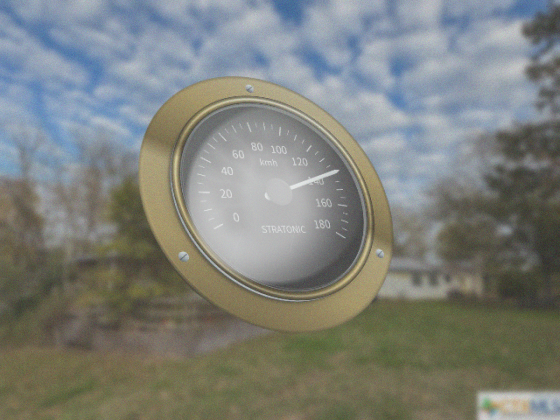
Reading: {"value": 140, "unit": "km/h"}
